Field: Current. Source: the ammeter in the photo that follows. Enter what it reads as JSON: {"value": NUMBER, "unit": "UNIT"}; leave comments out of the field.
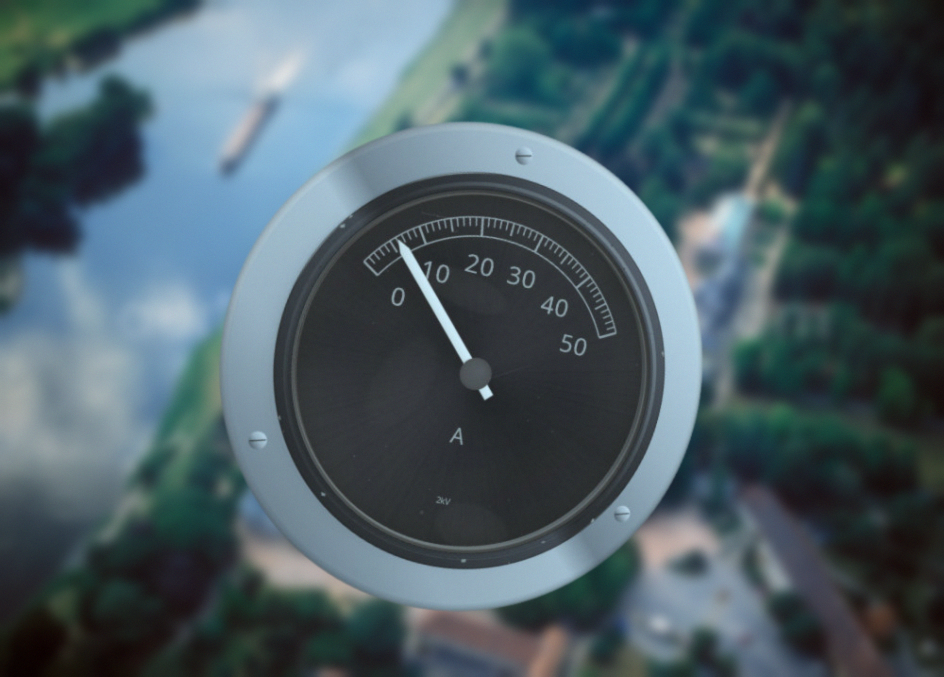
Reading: {"value": 6, "unit": "A"}
